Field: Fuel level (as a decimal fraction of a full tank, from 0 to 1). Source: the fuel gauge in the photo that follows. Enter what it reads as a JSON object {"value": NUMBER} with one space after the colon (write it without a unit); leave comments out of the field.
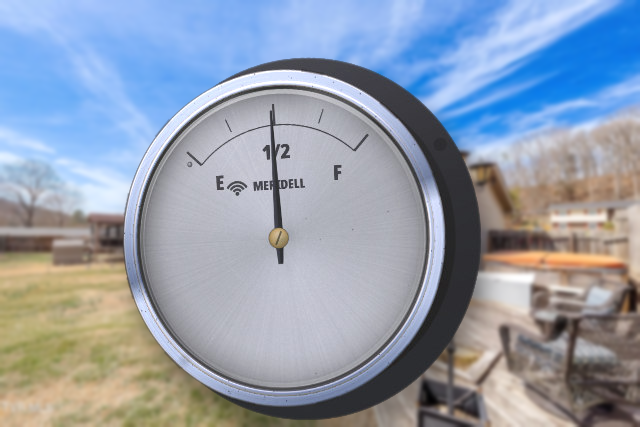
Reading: {"value": 0.5}
